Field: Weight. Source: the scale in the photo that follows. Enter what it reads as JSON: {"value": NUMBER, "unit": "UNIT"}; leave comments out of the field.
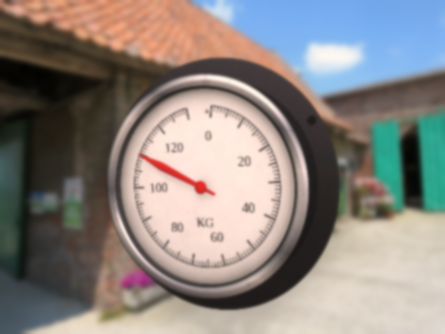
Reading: {"value": 110, "unit": "kg"}
